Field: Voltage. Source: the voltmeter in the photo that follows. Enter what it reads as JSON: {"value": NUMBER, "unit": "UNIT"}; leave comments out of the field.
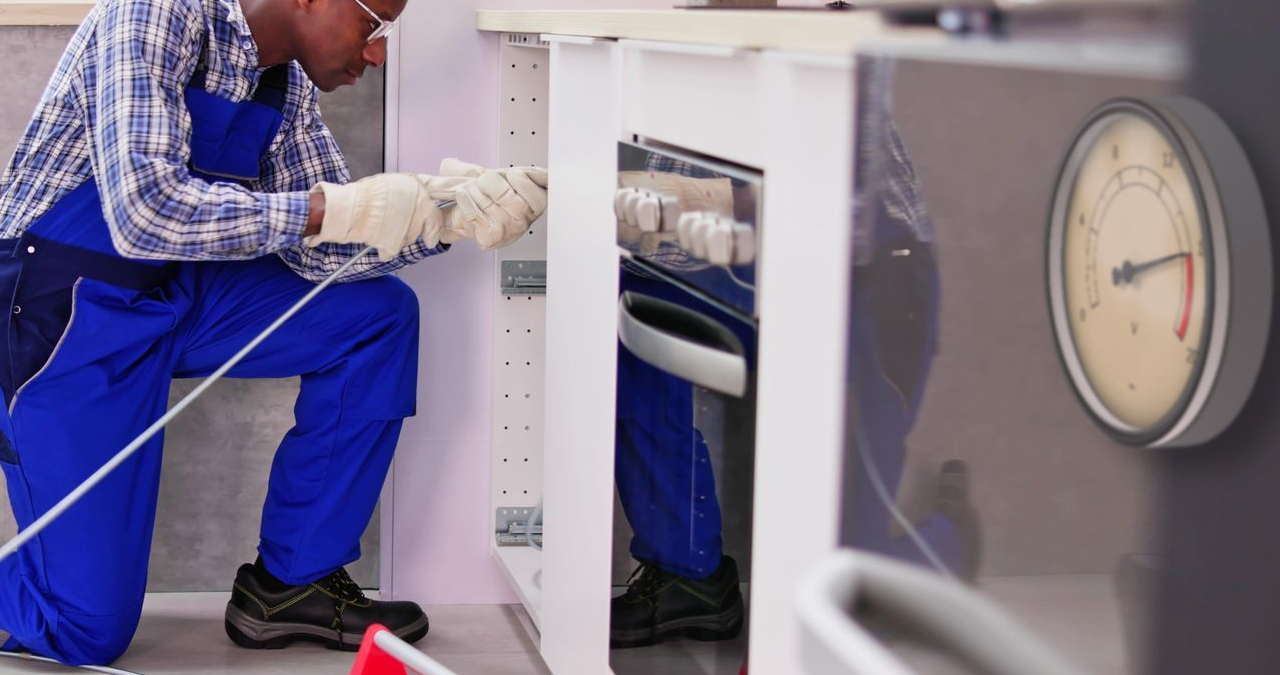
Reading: {"value": 16, "unit": "V"}
